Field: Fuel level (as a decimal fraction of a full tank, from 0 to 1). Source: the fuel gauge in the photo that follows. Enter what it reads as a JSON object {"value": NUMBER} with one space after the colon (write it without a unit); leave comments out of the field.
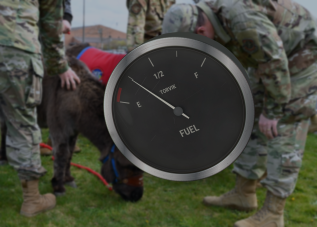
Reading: {"value": 0.25}
